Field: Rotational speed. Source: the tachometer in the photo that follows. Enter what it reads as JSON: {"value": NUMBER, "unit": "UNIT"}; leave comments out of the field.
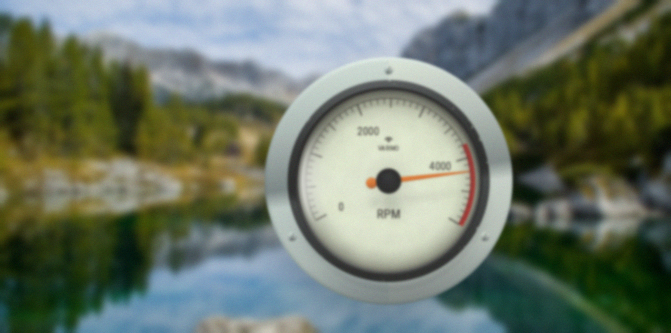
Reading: {"value": 4200, "unit": "rpm"}
